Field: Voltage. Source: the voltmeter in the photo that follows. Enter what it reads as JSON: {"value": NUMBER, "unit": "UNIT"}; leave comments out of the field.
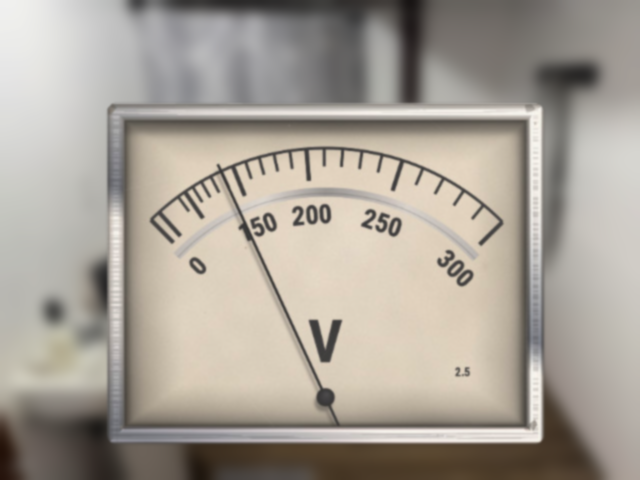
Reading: {"value": 140, "unit": "V"}
